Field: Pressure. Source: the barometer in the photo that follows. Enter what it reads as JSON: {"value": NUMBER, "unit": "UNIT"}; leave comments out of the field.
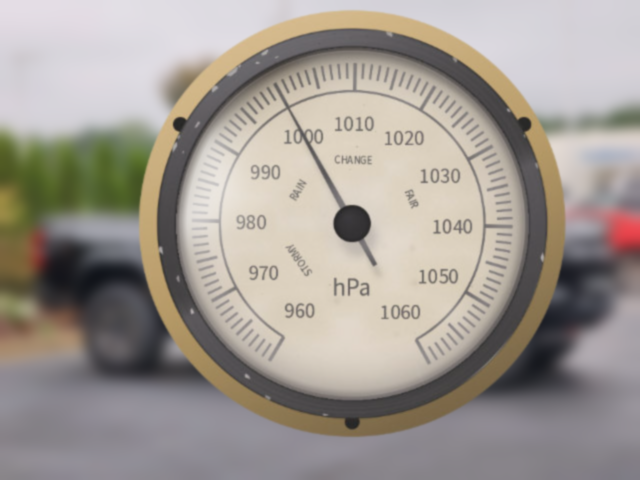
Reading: {"value": 1000, "unit": "hPa"}
